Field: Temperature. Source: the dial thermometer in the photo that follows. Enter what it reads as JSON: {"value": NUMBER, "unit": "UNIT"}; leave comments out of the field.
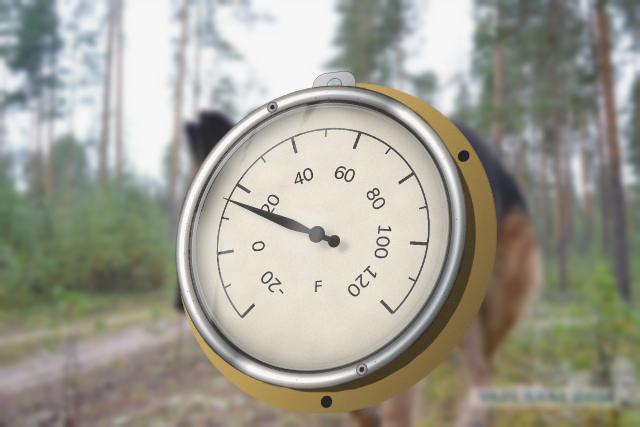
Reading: {"value": 15, "unit": "°F"}
